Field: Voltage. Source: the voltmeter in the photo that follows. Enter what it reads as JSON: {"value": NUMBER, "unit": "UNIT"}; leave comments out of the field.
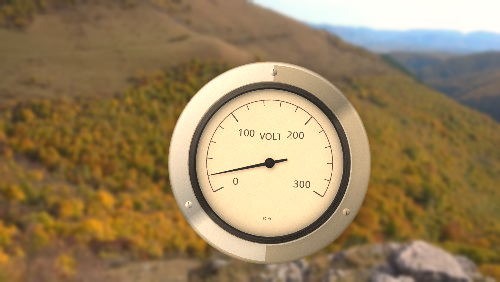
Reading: {"value": 20, "unit": "V"}
